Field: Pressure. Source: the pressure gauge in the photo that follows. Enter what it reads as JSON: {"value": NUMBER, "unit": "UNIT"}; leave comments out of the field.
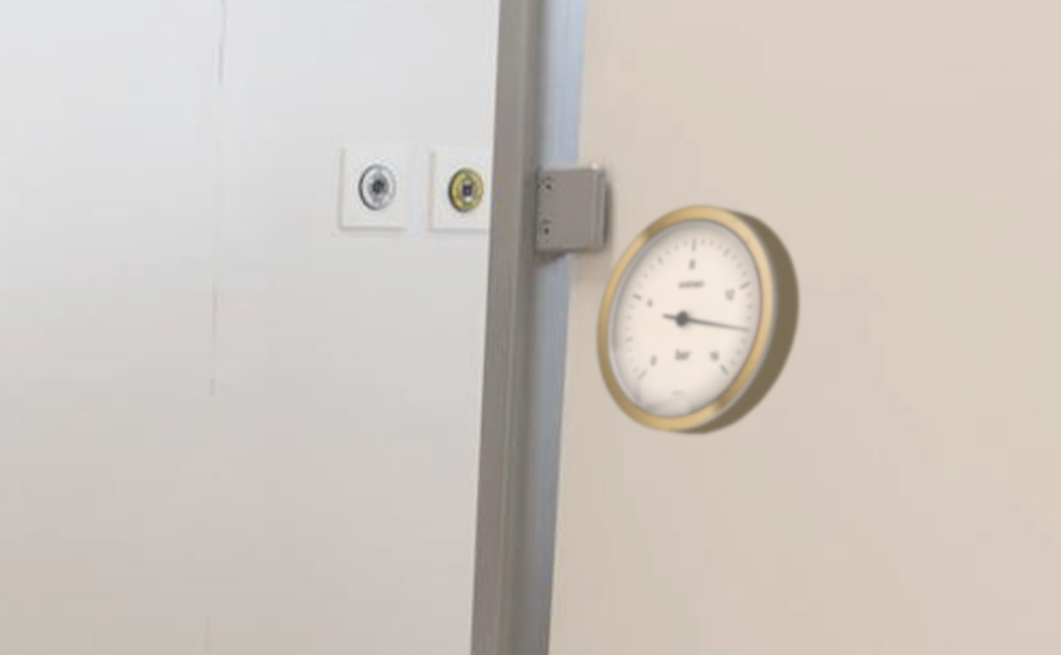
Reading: {"value": 14, "unit": "bar"}
